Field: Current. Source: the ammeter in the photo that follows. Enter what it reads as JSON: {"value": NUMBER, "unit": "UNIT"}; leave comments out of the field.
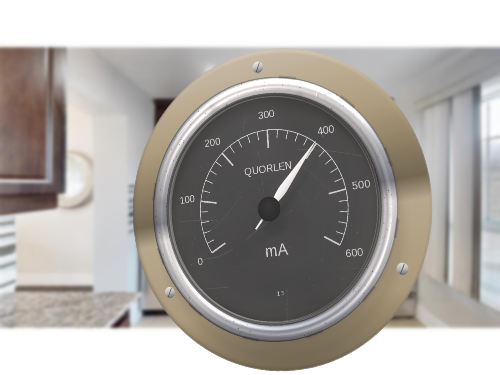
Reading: {"value": 400, "unit": "mA"}
